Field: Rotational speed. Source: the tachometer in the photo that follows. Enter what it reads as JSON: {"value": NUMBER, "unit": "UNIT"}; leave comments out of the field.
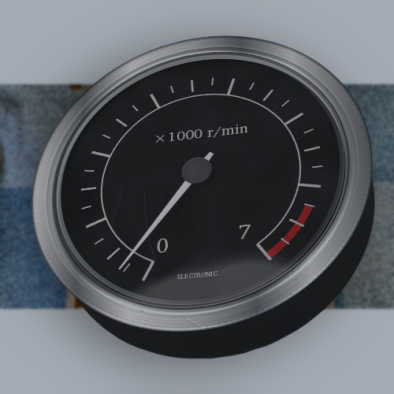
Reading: {"value": 250, "unit": "rpm"}
